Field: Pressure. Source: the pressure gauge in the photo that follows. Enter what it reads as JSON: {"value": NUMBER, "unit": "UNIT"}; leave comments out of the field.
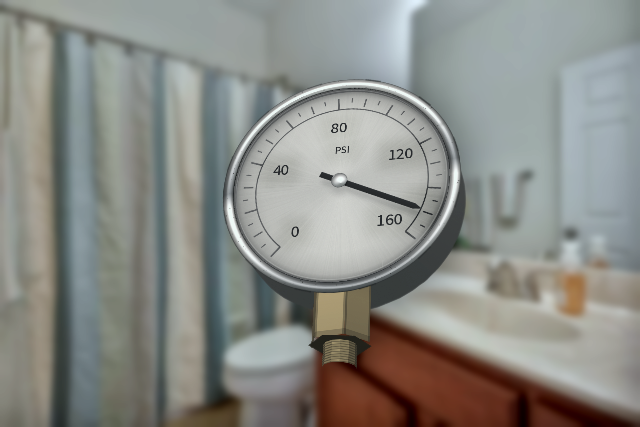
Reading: {"value": 150, "unit": "psi"}
